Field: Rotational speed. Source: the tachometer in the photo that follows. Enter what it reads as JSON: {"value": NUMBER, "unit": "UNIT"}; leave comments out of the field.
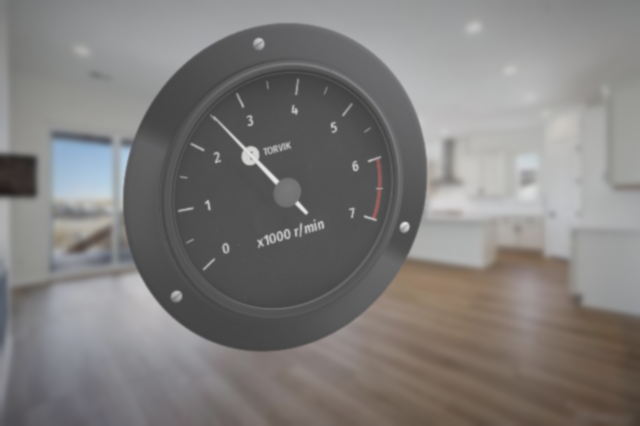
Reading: {"value": 2500, "unit": "rpm"}
